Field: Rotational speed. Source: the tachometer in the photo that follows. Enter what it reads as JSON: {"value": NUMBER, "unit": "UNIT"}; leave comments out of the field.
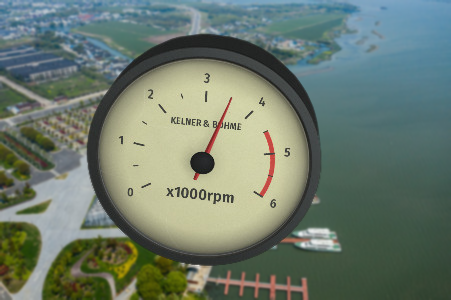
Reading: {"value": 3500, "unit": "rpm"}
